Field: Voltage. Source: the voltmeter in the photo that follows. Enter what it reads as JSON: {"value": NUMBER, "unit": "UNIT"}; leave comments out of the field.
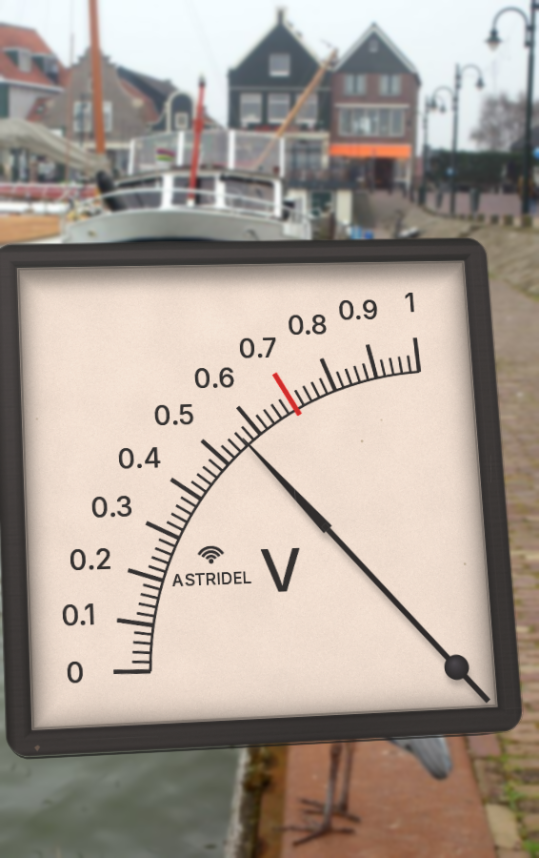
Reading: {"value": 0.56, "unit": "V"}
